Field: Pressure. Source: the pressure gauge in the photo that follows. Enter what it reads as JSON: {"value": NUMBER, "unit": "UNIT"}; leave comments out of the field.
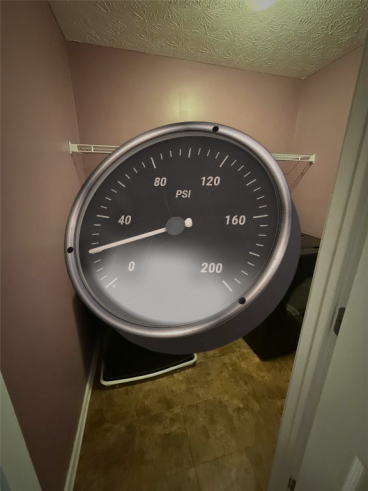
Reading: {"value": 20, "unit": "psi"}
